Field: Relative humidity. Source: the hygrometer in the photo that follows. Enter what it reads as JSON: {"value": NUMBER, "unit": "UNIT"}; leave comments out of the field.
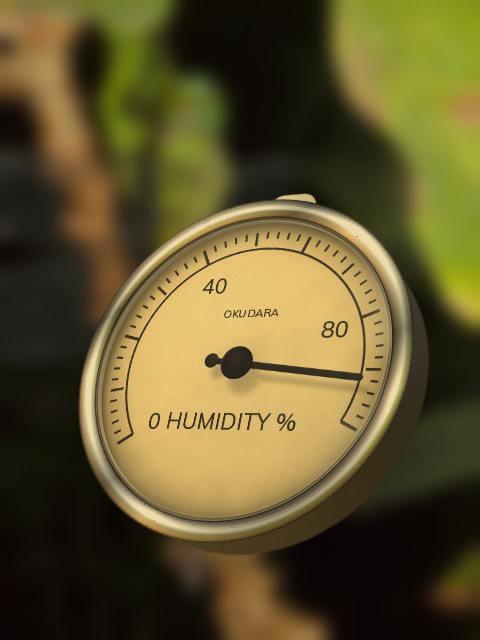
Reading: {"value": 92, "unit": "%"}
